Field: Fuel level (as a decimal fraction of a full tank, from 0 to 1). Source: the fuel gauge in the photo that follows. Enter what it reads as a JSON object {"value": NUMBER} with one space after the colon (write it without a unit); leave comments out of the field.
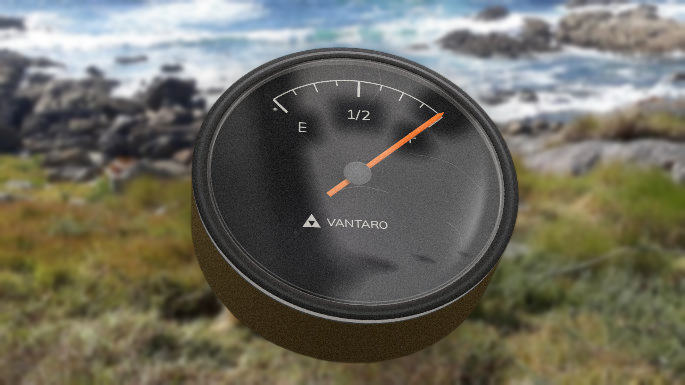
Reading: {"value": 1}
